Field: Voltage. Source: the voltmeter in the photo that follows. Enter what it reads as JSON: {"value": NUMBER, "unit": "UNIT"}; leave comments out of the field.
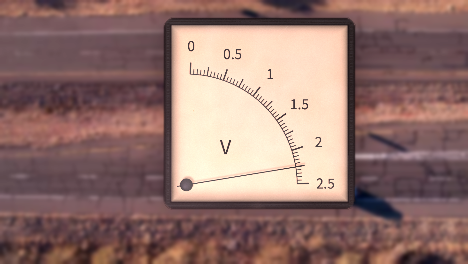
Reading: {"value": 2.25, "unit": "V"}
